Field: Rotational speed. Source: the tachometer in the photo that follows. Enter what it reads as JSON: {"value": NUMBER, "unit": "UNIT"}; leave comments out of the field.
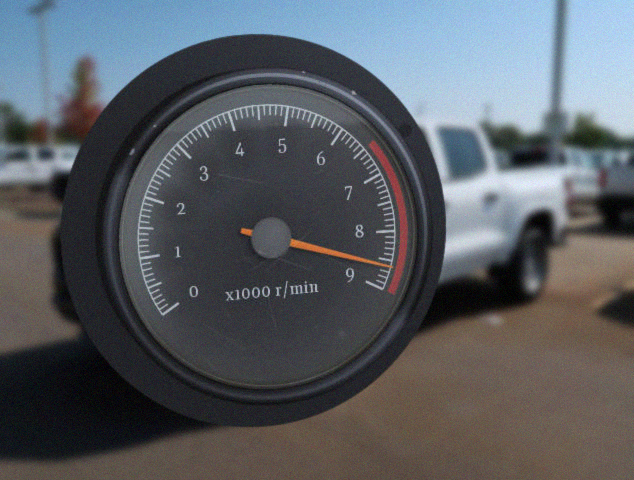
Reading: {"value": 8600, "unit": "rpm"}
